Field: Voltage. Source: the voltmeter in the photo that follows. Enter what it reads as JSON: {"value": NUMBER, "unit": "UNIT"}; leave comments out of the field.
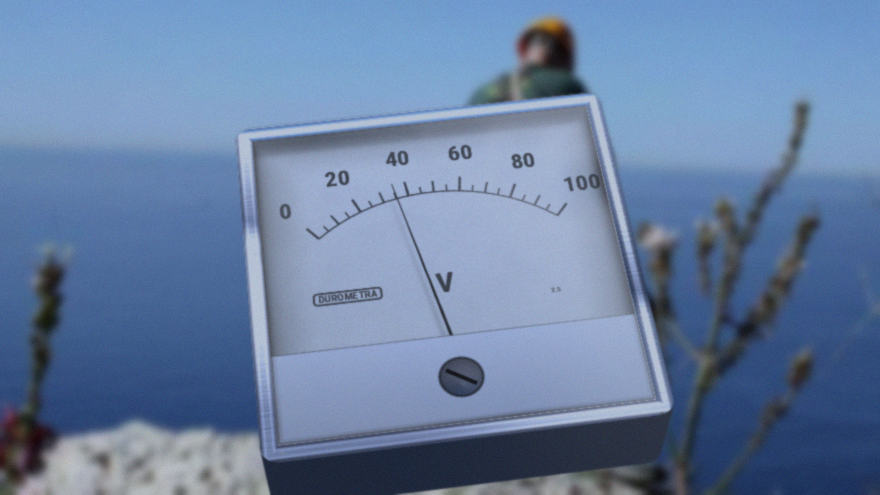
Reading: {"value": 35, "unit": "V"}
